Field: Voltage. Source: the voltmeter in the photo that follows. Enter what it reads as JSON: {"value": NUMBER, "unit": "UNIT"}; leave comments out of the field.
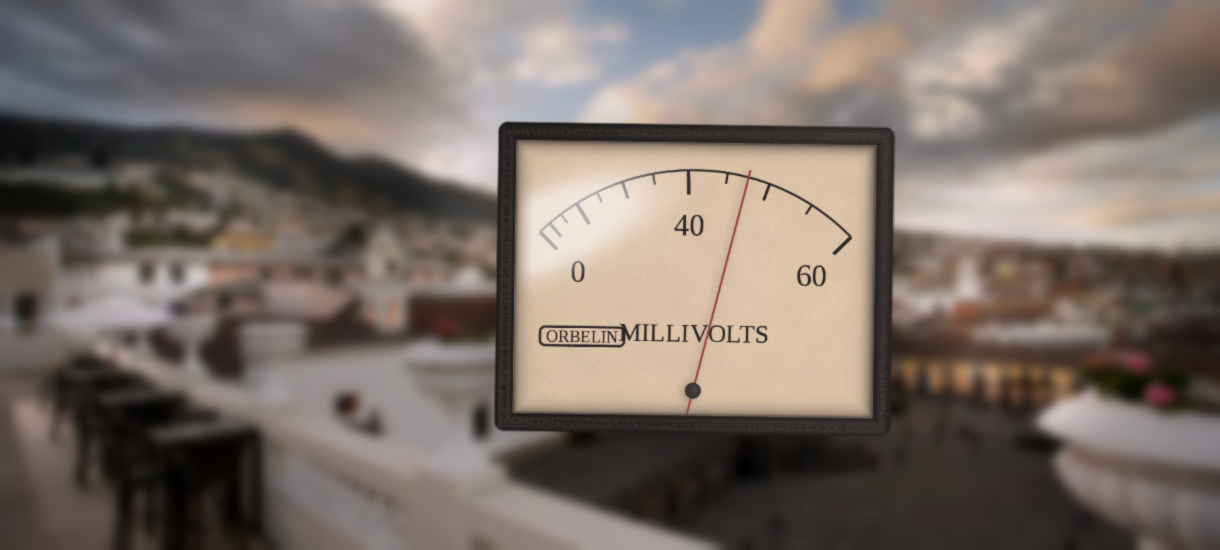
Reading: {"value": 47.5, "unit": "mV"}
